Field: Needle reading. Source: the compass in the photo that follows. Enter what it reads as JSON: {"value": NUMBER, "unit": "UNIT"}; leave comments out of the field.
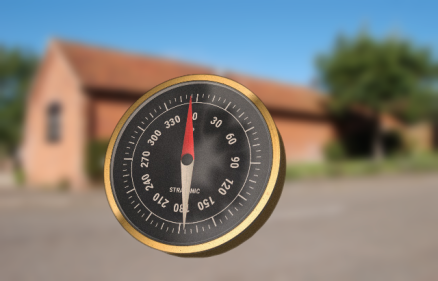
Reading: {"value": 355, "unit": "°"}
